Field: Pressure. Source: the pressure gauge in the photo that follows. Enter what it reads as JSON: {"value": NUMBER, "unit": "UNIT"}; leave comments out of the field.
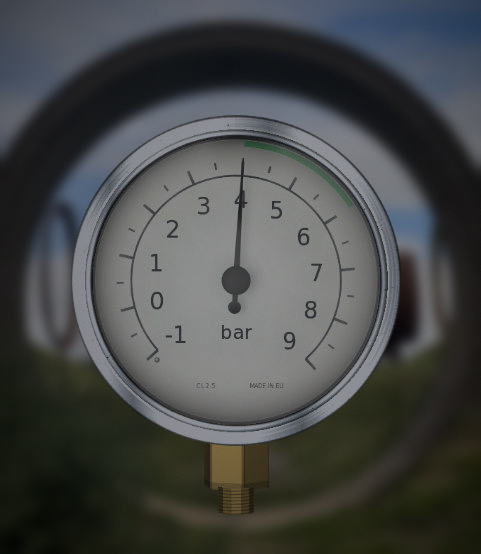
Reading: {"value": 4, "unit": "bar"}
